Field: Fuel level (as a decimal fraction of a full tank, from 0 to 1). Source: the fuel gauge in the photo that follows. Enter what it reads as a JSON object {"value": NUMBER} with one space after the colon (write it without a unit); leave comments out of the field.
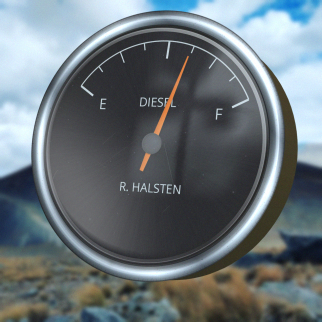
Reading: {"value": 0.625}
